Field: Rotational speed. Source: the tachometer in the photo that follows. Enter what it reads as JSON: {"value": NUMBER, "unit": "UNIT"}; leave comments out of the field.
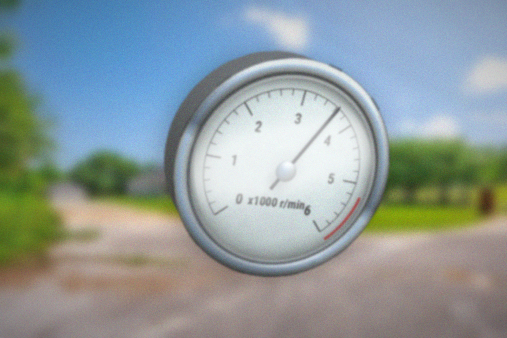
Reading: {"value": 3600, "unit": "rpm"}
